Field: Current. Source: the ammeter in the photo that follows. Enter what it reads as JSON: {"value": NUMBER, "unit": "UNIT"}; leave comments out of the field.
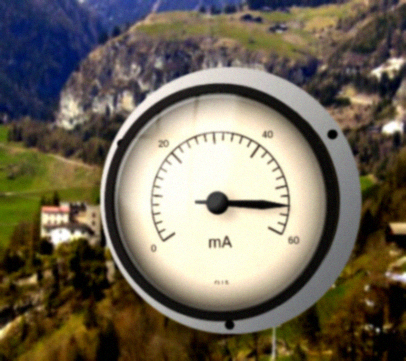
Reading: {"value": 54, "unit": "mA"}
